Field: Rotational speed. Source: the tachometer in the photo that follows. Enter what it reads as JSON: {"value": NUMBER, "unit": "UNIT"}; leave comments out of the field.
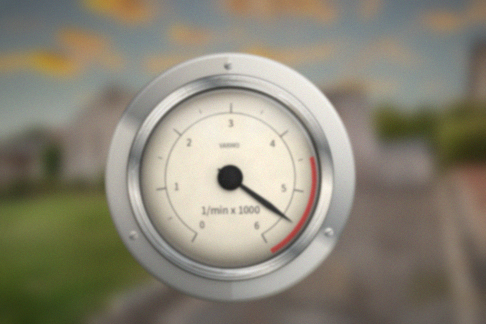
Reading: {"value": 5500, "unit": "rpm"}
